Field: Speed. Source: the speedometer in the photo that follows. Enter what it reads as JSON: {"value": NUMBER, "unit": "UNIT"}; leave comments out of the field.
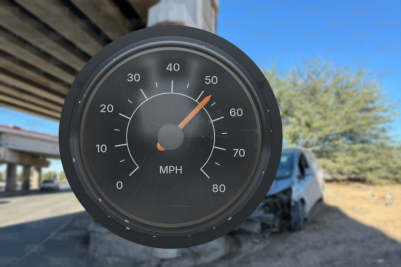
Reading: {"value": 52.5, "unit": "mph"}
